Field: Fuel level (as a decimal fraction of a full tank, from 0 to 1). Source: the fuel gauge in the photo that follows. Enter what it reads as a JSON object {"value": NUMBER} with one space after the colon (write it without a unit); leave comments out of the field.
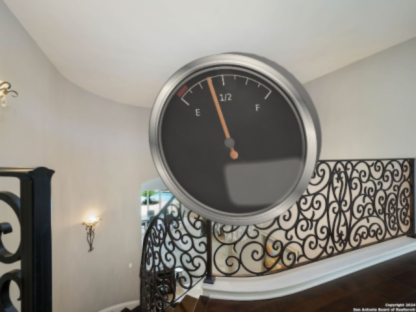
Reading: {"value": 0.375}
